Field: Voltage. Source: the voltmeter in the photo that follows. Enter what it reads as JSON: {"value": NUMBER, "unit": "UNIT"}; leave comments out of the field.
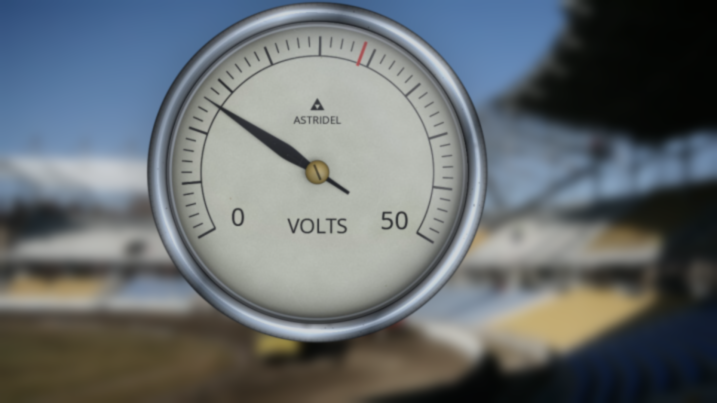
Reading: {"value": 13, "unit": "V"}
